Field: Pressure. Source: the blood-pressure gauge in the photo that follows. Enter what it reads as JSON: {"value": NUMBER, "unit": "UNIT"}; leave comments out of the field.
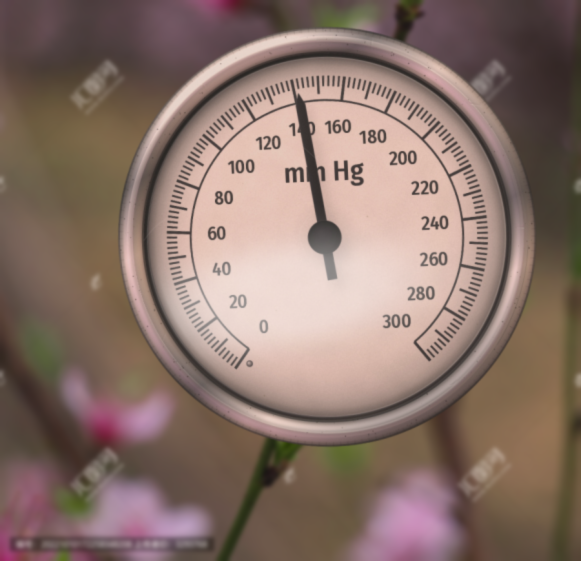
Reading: {"value": 142, "unit": "mmHg"}
